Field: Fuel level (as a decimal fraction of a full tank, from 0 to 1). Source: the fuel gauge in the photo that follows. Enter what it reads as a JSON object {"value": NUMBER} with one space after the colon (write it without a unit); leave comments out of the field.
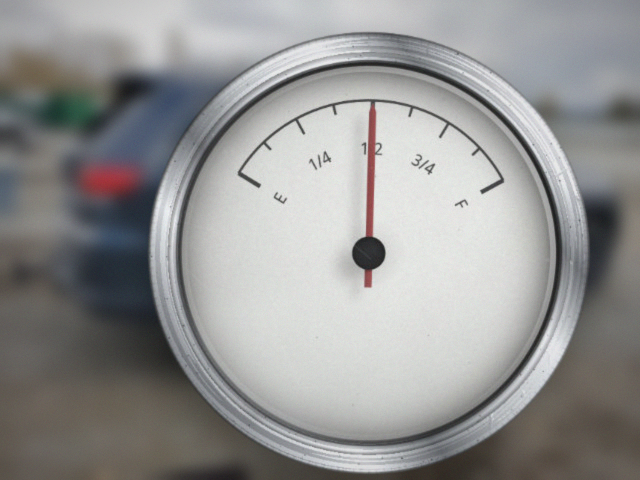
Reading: {"value": 0.5}
